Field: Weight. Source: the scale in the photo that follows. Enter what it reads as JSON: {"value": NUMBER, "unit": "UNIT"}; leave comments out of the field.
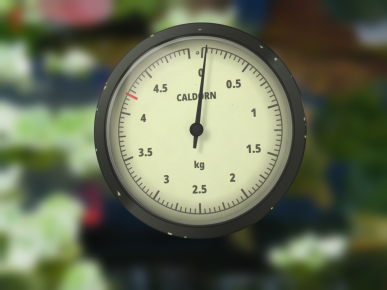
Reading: {"value": 0.05, "unit": "kg"}
